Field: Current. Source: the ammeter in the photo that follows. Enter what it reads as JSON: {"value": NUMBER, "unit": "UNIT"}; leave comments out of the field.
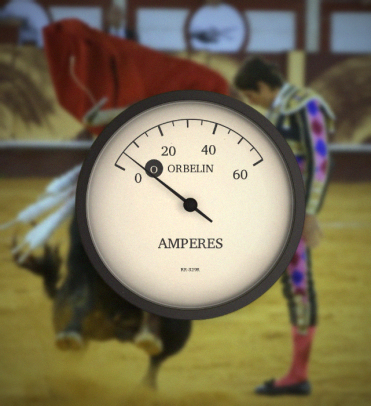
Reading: {"value": 5, "unit": "A"}
